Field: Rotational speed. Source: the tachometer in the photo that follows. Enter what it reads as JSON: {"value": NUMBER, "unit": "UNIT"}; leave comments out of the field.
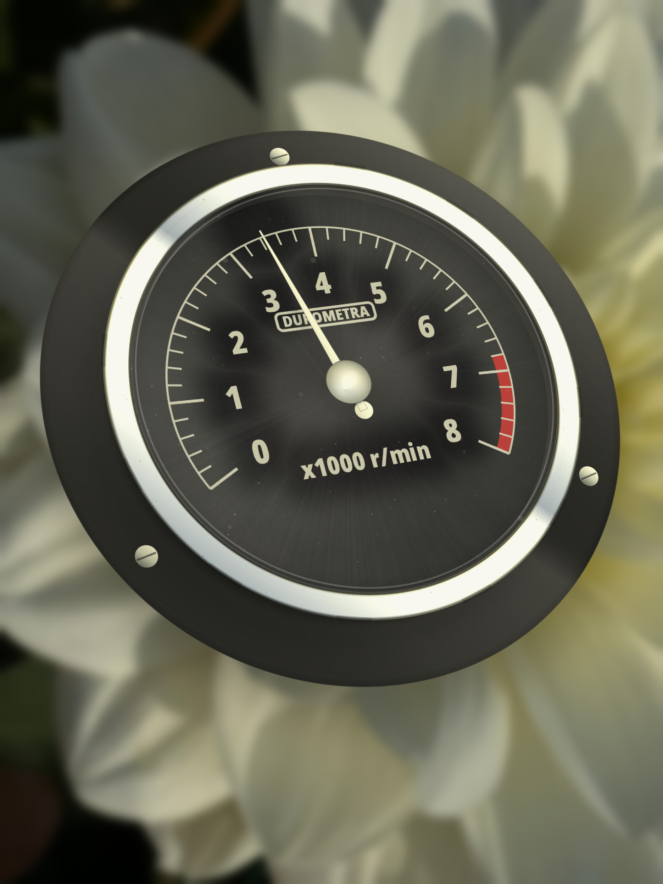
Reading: {"value": 3400, "unit": "rpm"}
